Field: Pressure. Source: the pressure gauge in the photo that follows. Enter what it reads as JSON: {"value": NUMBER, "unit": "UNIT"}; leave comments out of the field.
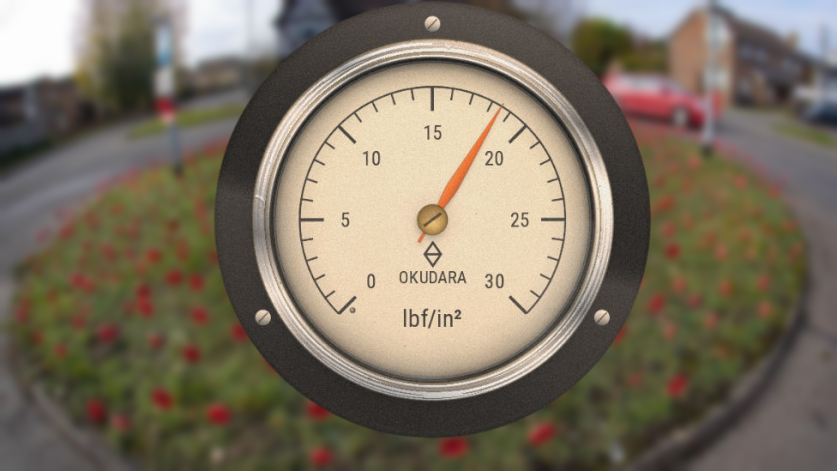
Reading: {"value": 18.5, "unit": "psi"}
